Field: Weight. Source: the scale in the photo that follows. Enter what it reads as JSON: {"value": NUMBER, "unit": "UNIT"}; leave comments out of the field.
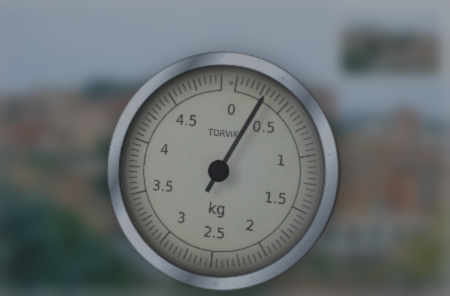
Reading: {"value": 0.3, "unit": "kg"}
